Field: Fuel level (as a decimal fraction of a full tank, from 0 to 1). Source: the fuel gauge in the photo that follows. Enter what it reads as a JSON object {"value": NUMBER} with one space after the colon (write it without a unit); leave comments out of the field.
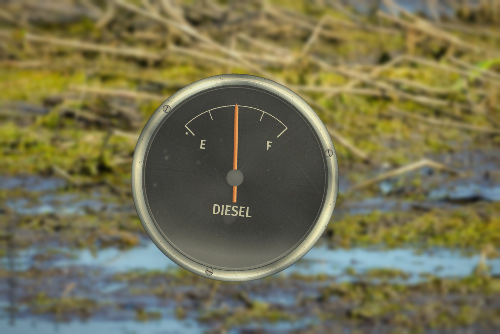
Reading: {"value": 0.5}
